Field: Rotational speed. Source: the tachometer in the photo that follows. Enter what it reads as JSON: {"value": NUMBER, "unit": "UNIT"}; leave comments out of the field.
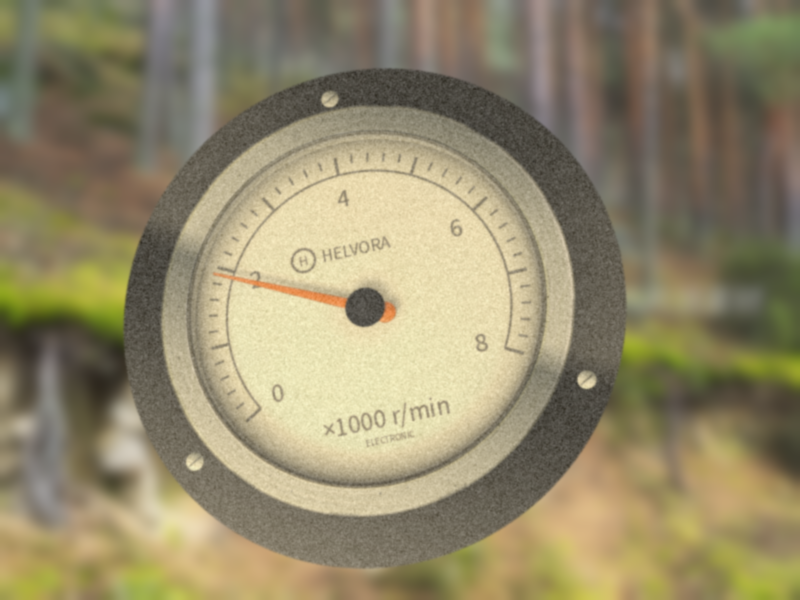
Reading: {"value": 1900, "unit": "rpm"}
